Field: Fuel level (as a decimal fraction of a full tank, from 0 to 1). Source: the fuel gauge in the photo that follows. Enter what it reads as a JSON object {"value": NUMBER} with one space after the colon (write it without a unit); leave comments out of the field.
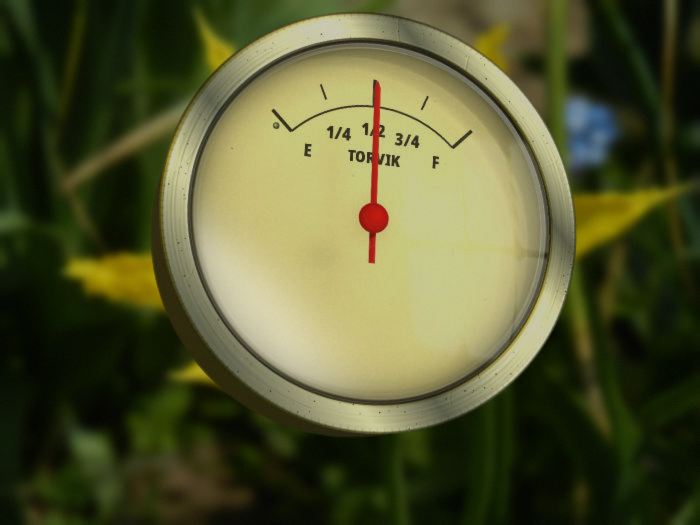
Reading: {"value": 0.5}
